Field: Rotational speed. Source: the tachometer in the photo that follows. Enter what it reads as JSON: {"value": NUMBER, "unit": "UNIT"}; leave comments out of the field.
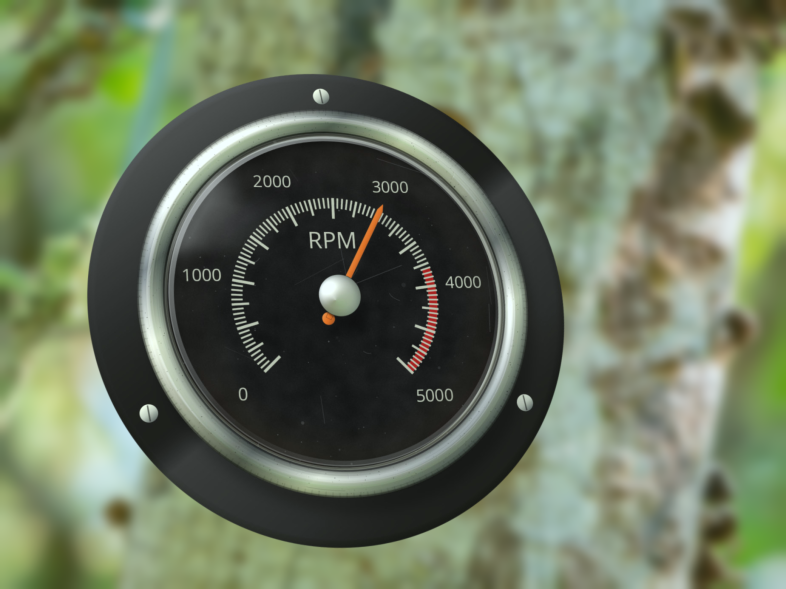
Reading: {"value": 3000, "unit": "rpm"}
